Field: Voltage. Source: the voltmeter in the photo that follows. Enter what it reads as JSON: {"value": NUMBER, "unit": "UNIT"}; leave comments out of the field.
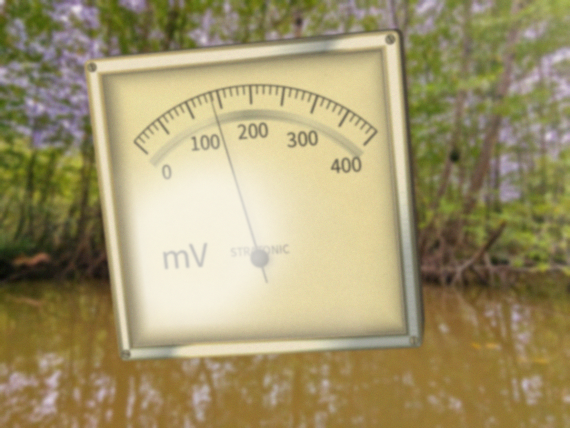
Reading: {"value": 140, "unit": "mV"}
